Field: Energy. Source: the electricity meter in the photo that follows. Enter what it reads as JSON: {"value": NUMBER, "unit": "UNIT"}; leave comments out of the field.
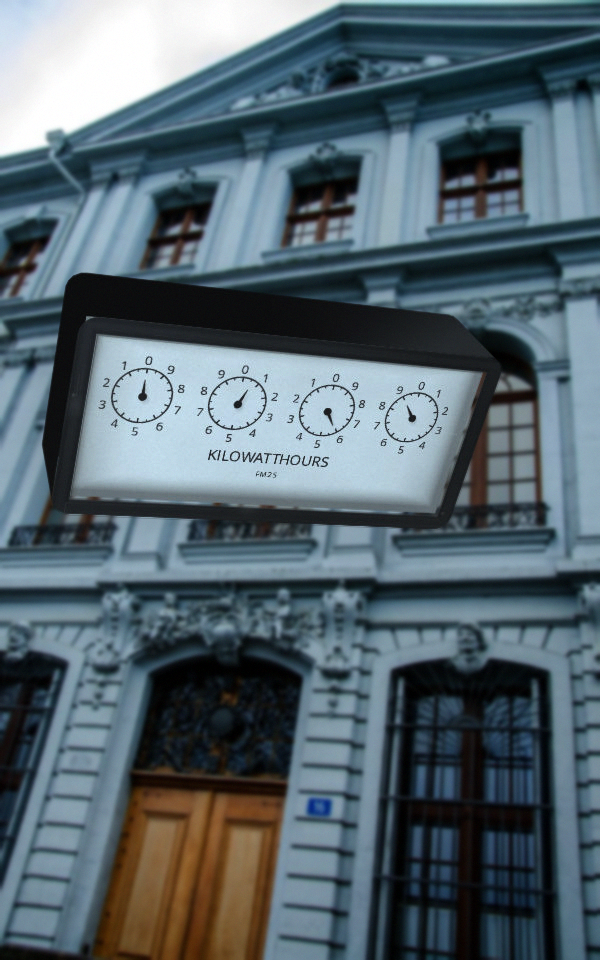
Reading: {"value": 59, "unit": "kWh"}
